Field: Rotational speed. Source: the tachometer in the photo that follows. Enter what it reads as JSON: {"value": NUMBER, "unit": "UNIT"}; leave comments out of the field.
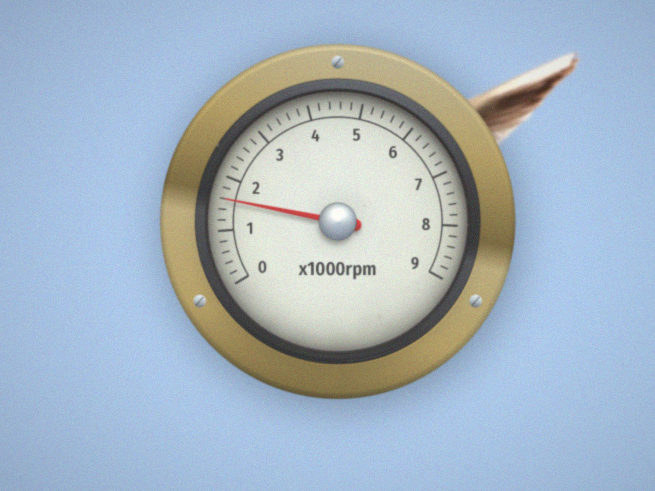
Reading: {"value": 1600, "unit": "rpm"}
